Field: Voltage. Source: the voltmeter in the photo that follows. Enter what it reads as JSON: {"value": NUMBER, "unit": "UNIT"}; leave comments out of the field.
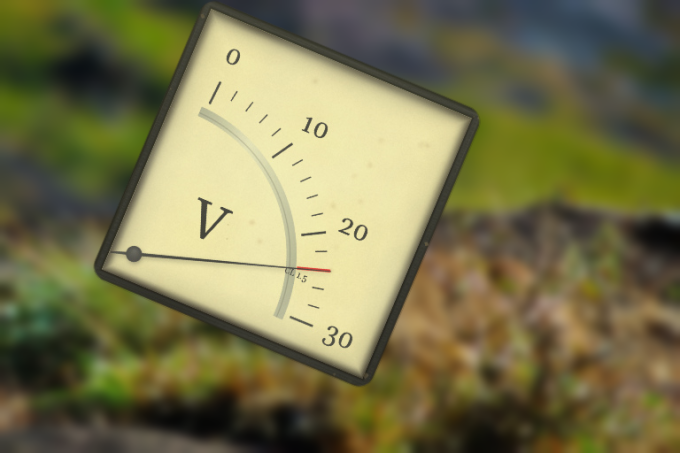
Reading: {"value": 24, "unit": "V"}
